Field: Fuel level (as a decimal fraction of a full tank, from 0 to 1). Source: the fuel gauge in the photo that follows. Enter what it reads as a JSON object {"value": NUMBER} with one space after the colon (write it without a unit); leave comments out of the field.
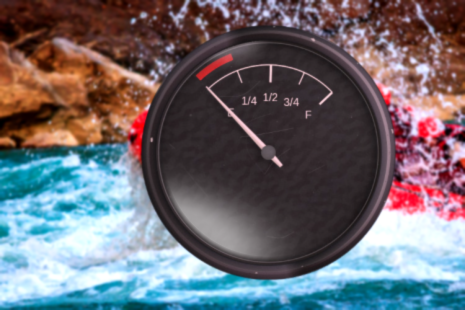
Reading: {"value": 0}
